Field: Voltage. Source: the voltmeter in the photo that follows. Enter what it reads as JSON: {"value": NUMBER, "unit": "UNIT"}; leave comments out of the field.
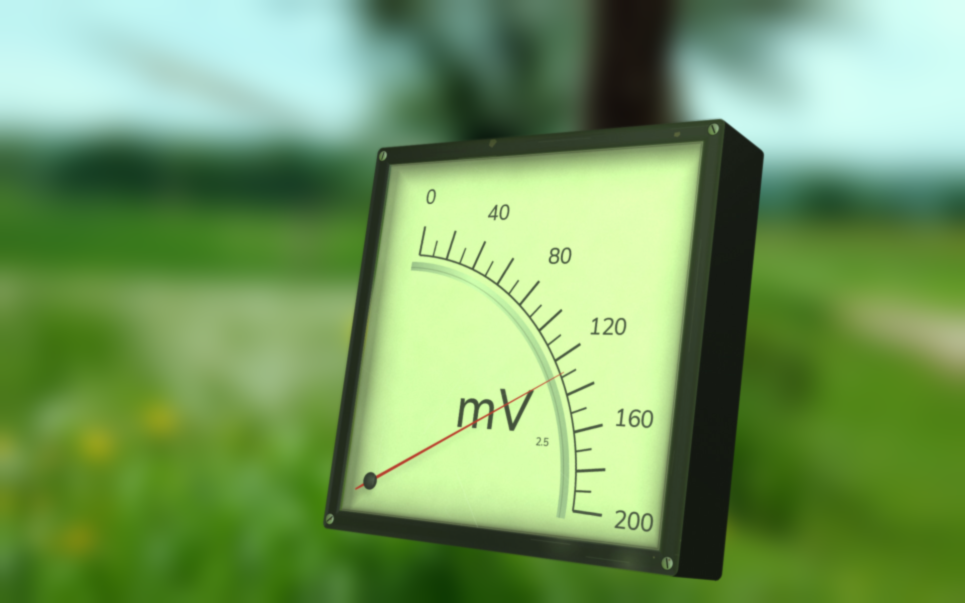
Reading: {"value": 130, "unit": "mV"}
